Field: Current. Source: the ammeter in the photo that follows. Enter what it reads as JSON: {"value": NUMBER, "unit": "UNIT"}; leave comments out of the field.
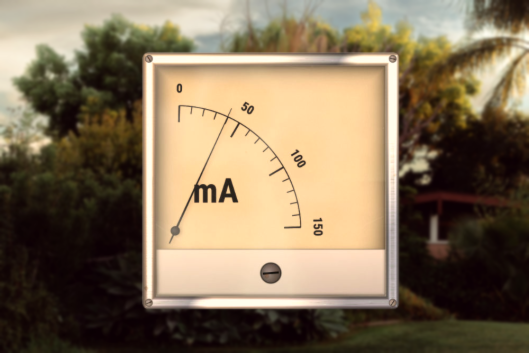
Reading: {"value": 40, "unit": "mA"}
